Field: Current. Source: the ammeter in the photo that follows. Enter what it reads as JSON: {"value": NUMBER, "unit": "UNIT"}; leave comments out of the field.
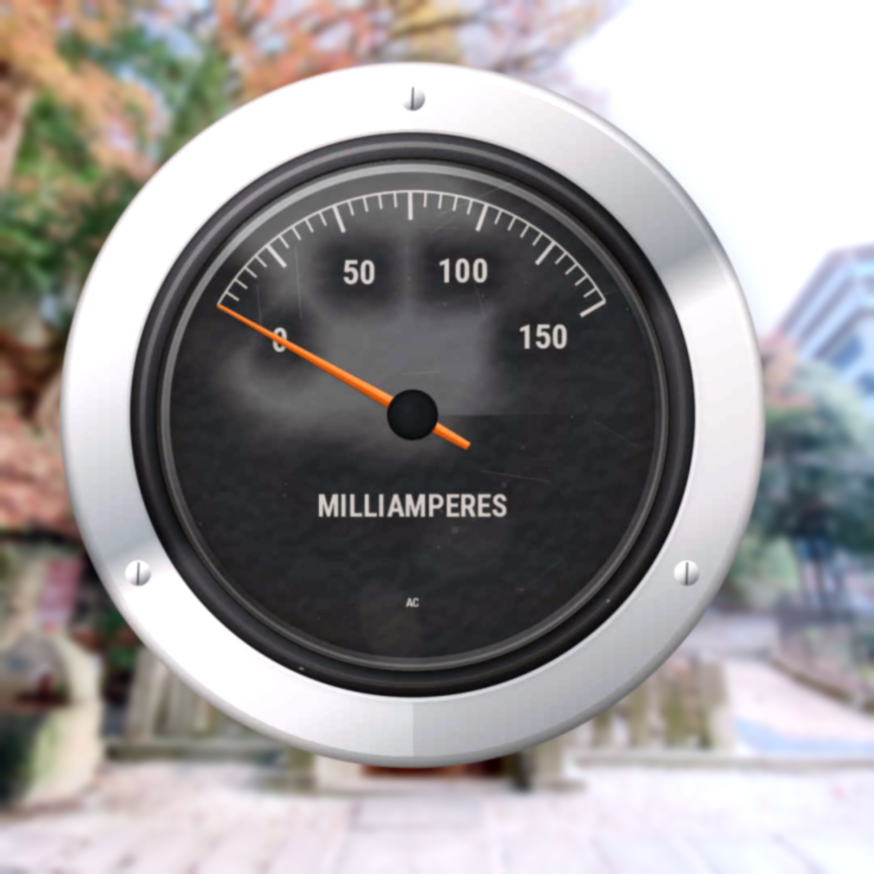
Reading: {"value": 0, "unit": "mA"}
